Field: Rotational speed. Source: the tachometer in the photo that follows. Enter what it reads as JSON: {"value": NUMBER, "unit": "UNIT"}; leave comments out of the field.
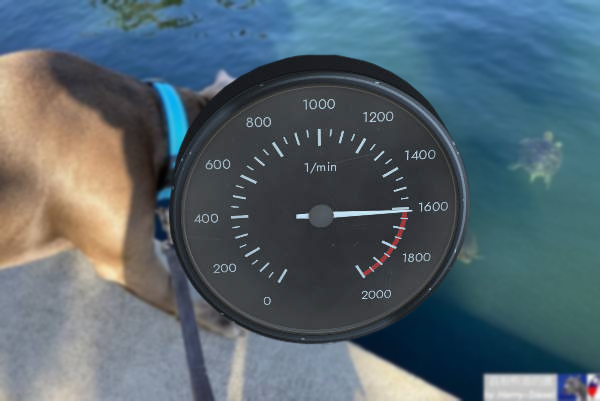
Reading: {"value": 1600, "unit": "rpm"}
